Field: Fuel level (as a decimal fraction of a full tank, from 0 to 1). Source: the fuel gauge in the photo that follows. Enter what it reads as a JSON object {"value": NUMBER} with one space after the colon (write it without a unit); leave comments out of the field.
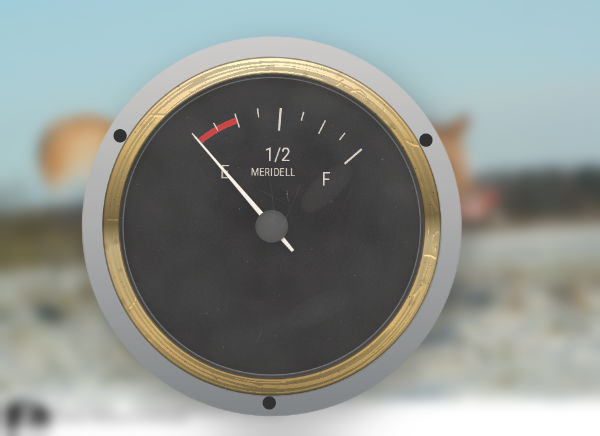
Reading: {"value": 0}
